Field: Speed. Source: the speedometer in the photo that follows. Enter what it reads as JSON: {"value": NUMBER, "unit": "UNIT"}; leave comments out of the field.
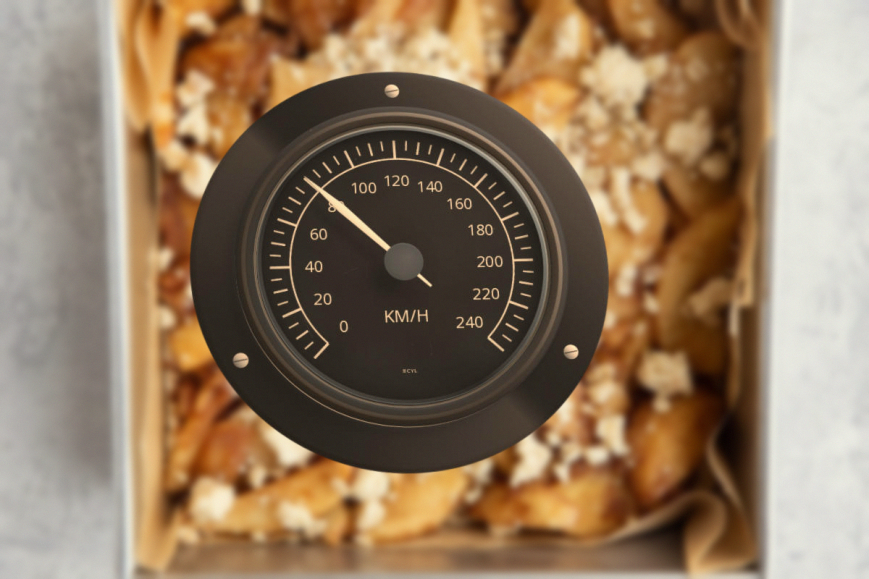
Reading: {"value": 80, "unit": "km/h"}
